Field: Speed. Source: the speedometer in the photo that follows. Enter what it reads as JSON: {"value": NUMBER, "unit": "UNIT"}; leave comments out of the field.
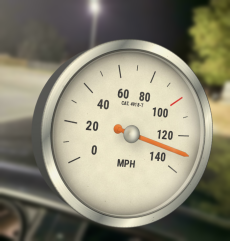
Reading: {"value": 130, "unit": "mph"}
